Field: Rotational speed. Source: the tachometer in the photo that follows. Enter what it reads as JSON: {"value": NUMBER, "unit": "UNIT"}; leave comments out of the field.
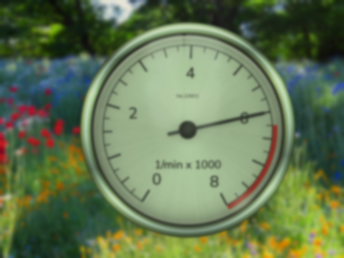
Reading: {"value": 6000, "unit": "rpm"}
